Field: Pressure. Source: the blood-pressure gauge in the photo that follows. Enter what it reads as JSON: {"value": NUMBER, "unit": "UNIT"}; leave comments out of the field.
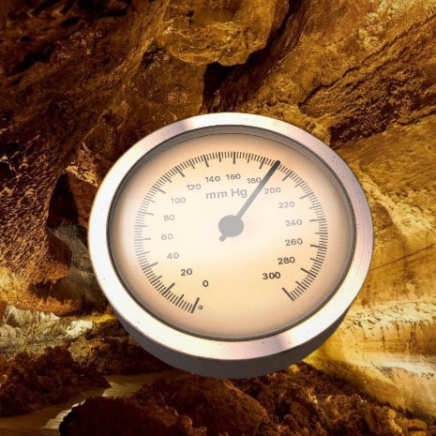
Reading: {"value": 190, "unit": "mmHg"}
